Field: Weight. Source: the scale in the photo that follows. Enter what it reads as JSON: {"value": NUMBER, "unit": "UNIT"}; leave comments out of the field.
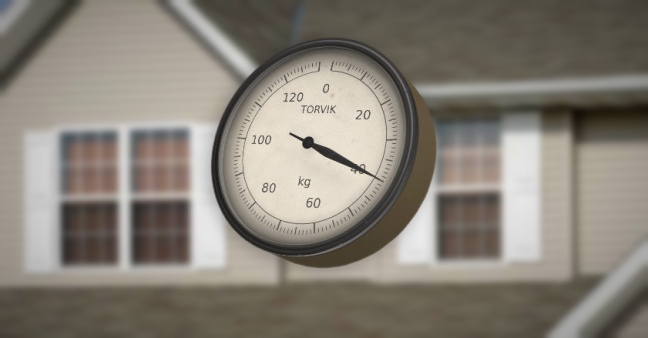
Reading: {"value": 40, "unit": "kg"}
